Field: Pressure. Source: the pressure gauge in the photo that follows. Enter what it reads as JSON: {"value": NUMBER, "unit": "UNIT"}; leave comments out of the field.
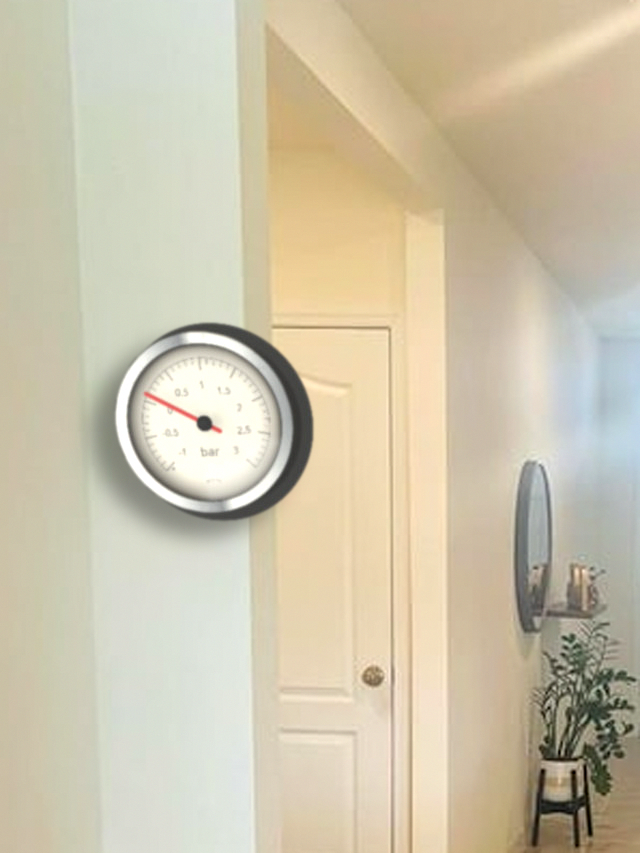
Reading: {"value": 0.1, "unit": "bar"}
